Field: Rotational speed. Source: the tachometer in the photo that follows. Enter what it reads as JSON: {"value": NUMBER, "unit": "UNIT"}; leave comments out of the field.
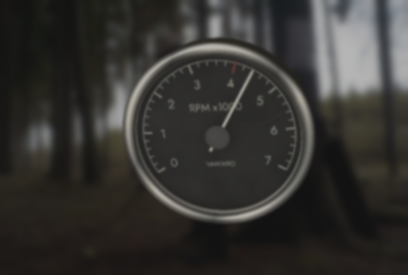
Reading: {"value": 4400, "unit": "rpm"}
